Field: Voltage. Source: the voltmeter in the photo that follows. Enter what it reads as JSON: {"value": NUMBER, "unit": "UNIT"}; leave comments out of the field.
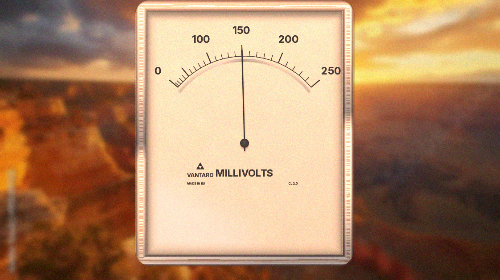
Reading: {"value": 150, "unit": "mV"}
